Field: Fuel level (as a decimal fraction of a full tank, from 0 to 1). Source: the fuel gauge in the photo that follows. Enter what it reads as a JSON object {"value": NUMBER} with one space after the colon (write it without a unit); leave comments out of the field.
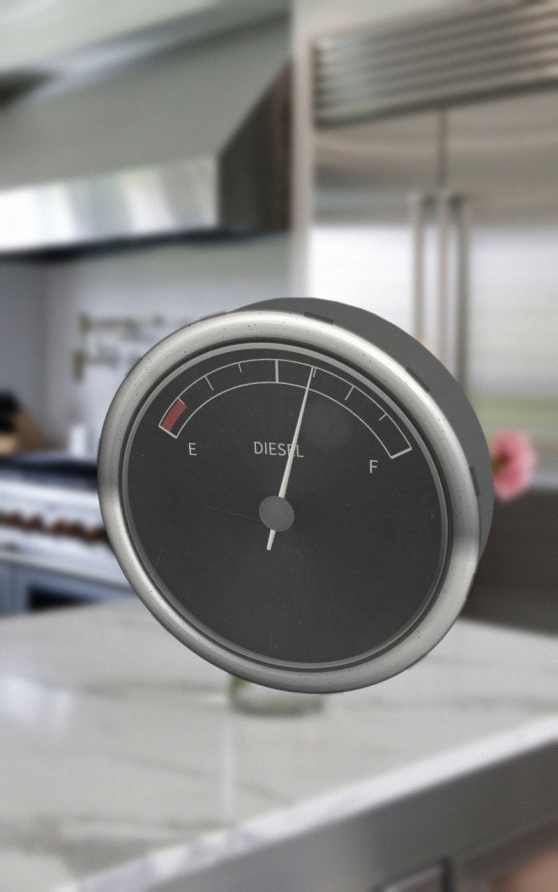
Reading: {"value": 0.625}
